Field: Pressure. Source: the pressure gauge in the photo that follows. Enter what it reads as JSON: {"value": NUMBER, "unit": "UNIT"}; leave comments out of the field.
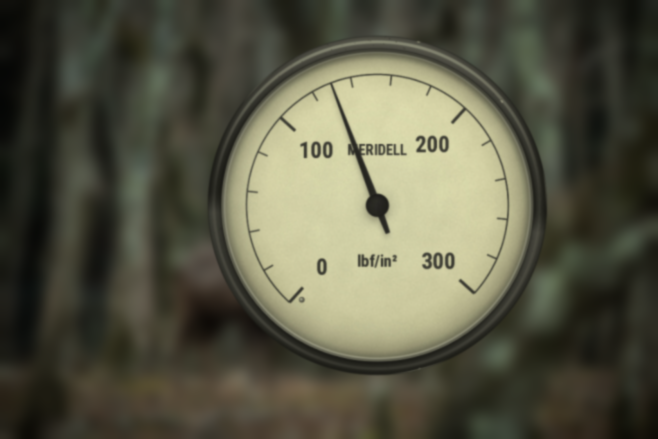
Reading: {"value": 130, "unit": "psi"}
